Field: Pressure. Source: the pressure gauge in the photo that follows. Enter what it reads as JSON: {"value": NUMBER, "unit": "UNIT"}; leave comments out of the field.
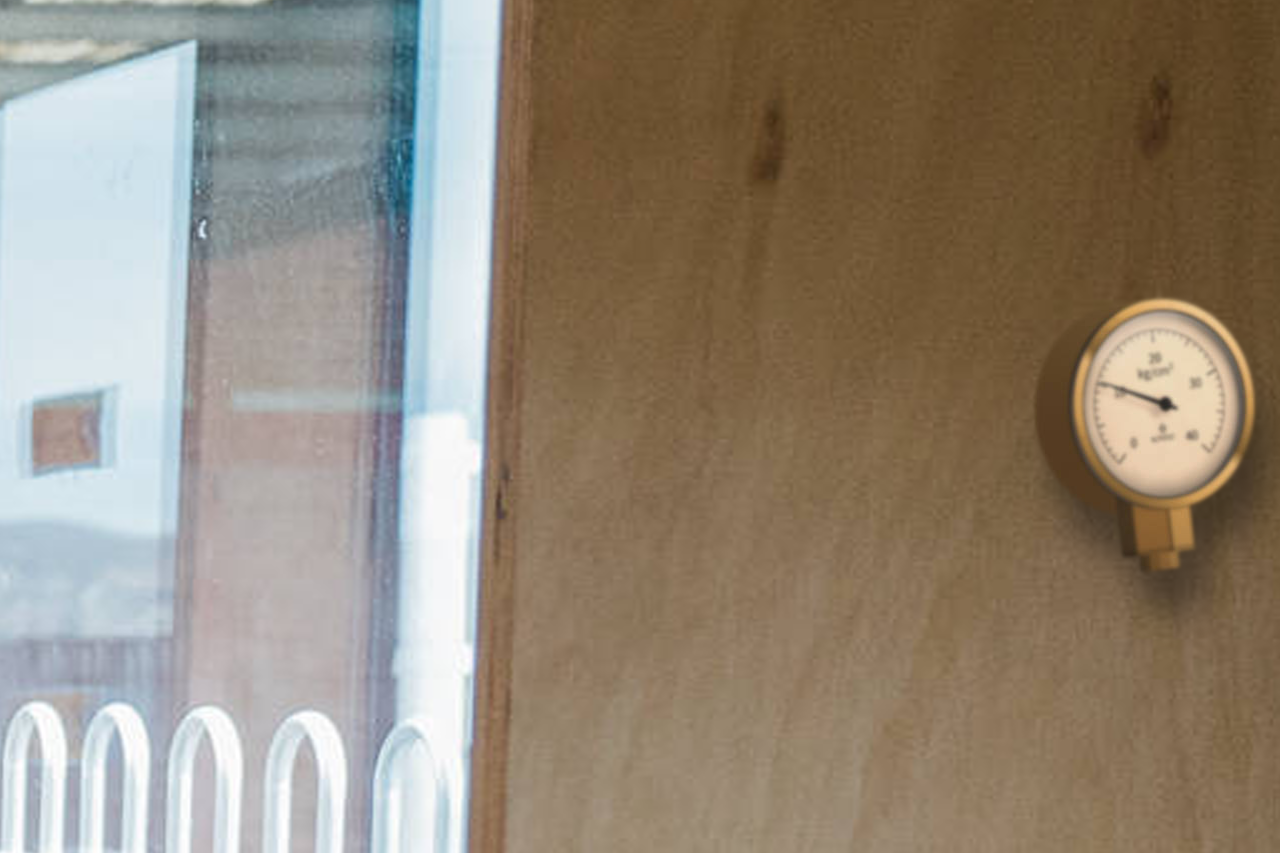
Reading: {"value": 10, "unit": "kg/cm²"}
